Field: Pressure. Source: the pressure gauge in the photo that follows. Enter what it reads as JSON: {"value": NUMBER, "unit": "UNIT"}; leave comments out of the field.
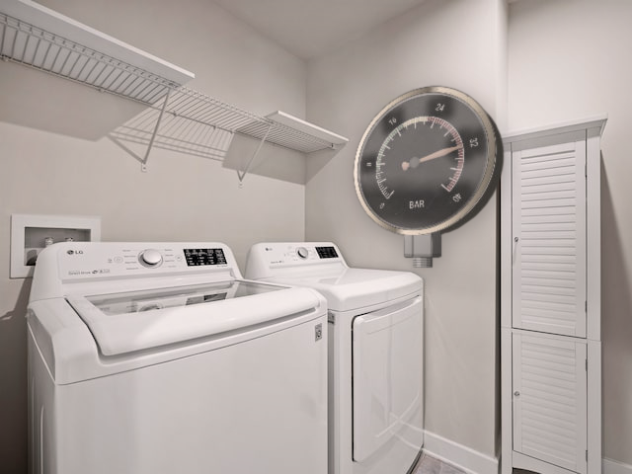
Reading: {"value": 32, "unit": "bar"}
